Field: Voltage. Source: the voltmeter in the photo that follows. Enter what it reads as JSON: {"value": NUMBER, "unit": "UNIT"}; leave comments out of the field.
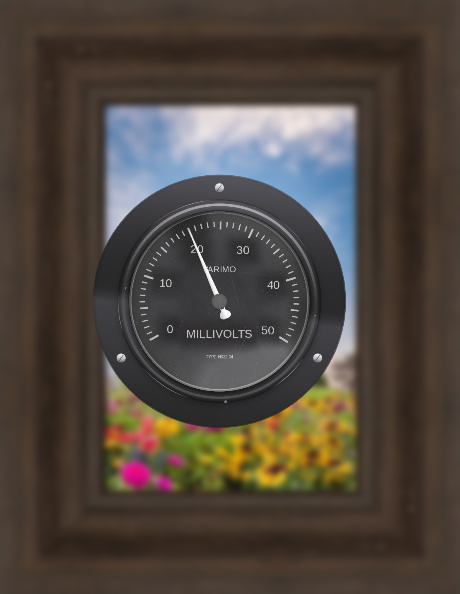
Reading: {"value": 20, "unit": "mV"}
